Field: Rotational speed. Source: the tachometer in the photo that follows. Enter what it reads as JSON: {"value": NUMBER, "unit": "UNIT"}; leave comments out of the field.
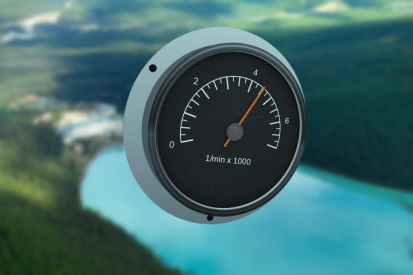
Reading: {"value": 4500, "unit": "rpm"}
